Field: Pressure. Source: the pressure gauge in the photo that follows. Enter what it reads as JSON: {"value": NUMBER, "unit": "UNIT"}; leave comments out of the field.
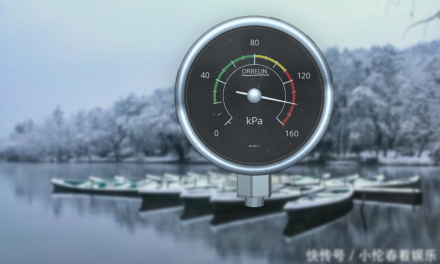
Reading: {"value": 140, "unit": "kPa"}
